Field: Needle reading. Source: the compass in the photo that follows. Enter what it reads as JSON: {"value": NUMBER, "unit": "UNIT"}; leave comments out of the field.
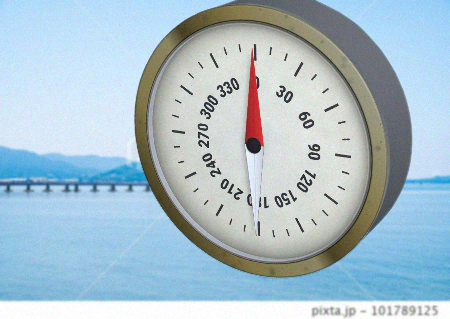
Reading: {"value": 0, "unit": "°"}
